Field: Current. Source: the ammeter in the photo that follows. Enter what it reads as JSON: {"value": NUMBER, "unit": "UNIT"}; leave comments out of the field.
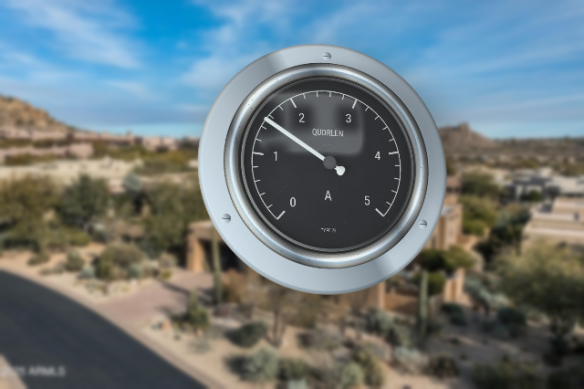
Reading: {"value": 1.5, "unit": "A"}
